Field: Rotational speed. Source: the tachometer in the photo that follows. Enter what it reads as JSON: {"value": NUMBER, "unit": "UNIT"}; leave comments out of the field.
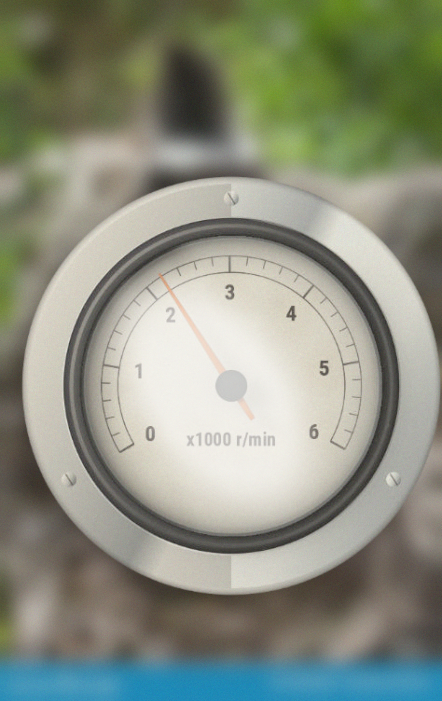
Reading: {"value": 2200, "unit": "rpm"}
